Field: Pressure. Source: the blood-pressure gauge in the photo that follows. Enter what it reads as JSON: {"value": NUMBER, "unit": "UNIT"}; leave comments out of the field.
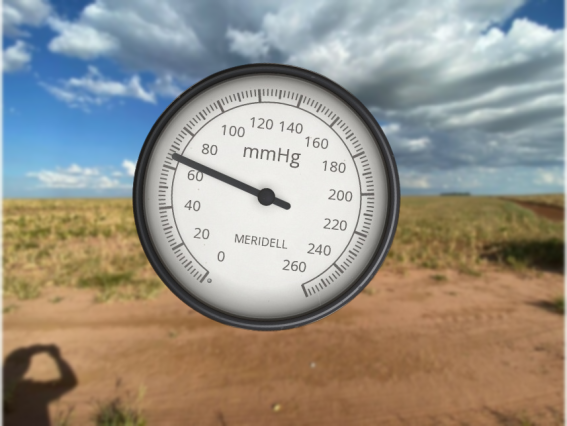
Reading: {"value": 66, "unit": "mmHg"}
